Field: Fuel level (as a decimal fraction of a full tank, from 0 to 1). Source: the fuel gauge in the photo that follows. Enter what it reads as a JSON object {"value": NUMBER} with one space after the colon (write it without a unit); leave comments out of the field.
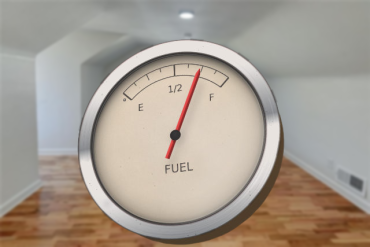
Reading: {"value": 0.75}
